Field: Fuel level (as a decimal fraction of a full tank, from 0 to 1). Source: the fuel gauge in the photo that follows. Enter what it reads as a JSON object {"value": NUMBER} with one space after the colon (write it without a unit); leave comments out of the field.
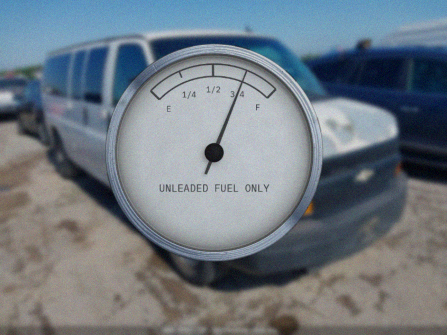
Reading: {"value": 0.75}
